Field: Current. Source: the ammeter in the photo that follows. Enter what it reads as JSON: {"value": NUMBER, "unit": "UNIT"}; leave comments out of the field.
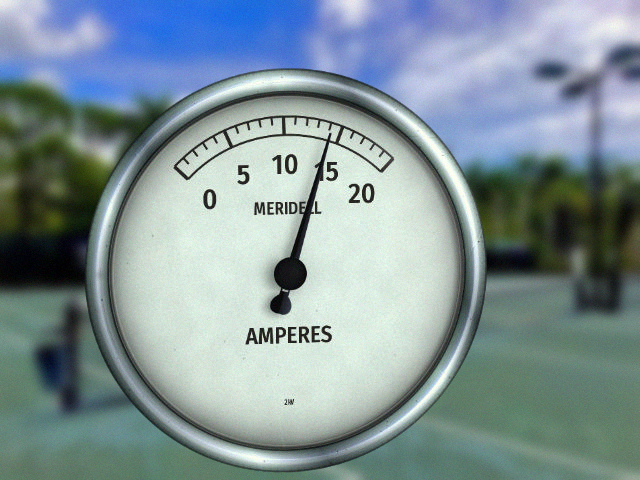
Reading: {"value": 14, "unit": "A"}
